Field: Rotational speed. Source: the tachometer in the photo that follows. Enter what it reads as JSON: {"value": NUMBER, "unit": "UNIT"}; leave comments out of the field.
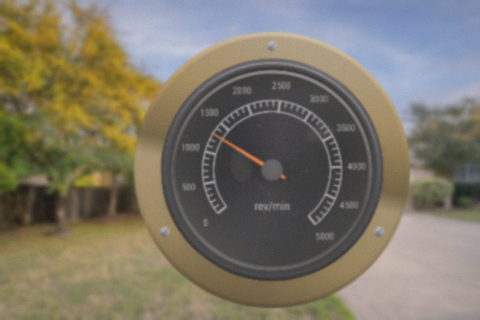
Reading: {"value": 1300, "unit": "rpm"}
